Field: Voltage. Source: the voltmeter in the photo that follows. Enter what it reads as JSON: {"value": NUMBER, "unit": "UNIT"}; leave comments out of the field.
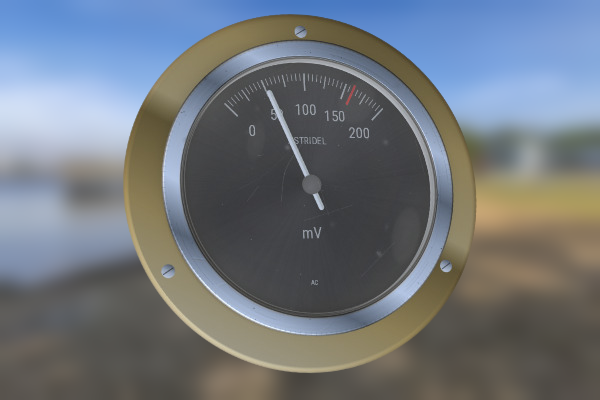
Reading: {"value": 50, "unit": "mV"}
